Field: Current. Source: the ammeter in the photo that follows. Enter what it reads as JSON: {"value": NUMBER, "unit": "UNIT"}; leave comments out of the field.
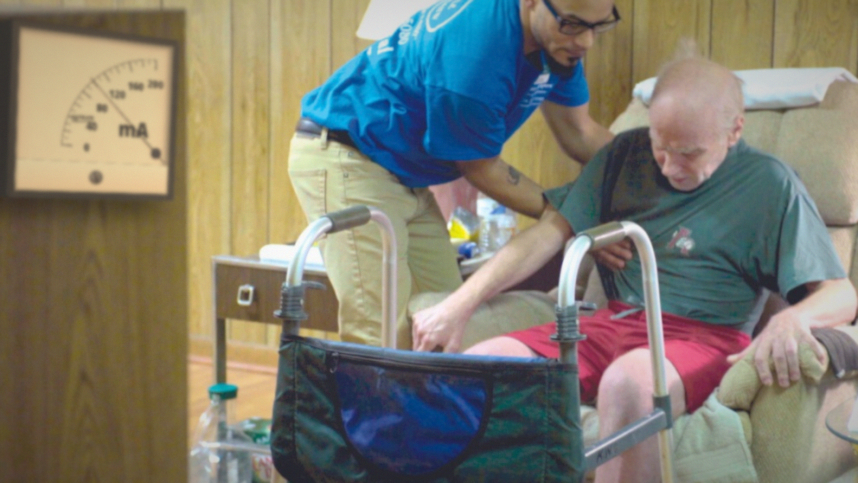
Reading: {"value": 100, "unit": "mA"}
